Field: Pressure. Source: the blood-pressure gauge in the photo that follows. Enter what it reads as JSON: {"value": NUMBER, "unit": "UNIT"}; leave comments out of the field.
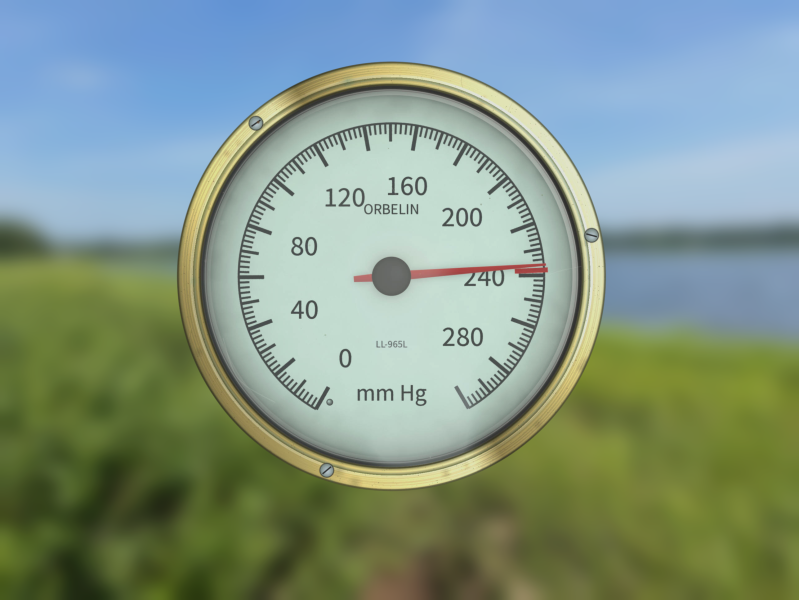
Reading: {"value": 236, "unit": "mmHg"}
